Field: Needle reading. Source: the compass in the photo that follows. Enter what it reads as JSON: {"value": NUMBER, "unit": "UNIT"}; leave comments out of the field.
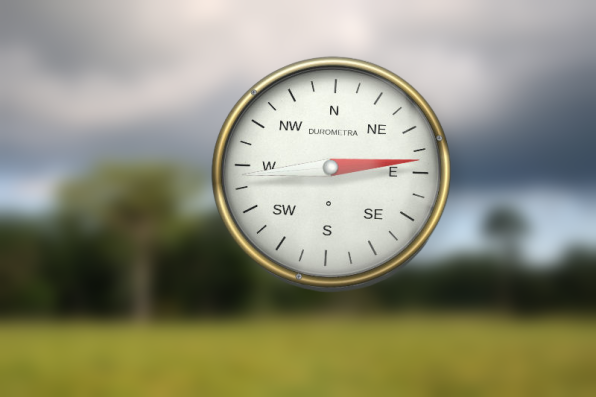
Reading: {"value": 82.5, "unit": "°"}
